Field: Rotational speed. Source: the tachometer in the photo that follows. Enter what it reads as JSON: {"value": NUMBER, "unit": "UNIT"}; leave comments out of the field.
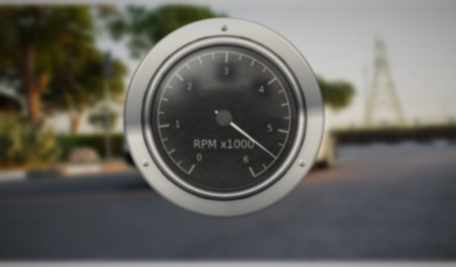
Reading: {"value": 5500, "unit": "rpm"}
